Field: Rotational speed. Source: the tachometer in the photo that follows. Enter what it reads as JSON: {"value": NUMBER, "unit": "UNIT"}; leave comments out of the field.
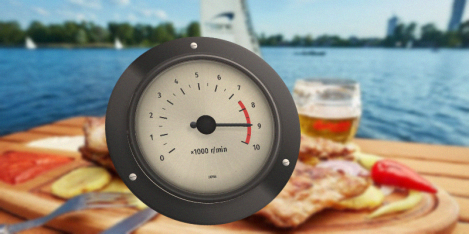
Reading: {"value": 9000, "unit": "rpm"}
